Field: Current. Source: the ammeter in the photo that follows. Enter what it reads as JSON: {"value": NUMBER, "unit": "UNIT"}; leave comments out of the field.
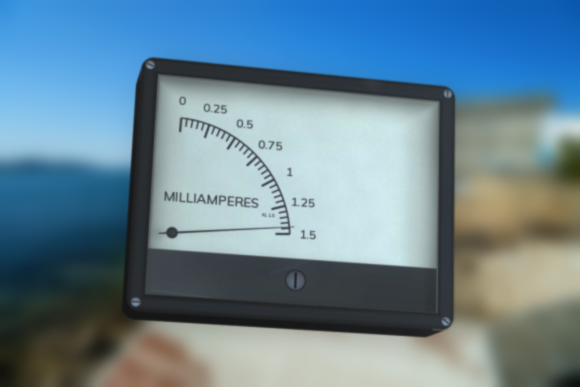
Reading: {"value": 1.45, "unit": "mA"}
